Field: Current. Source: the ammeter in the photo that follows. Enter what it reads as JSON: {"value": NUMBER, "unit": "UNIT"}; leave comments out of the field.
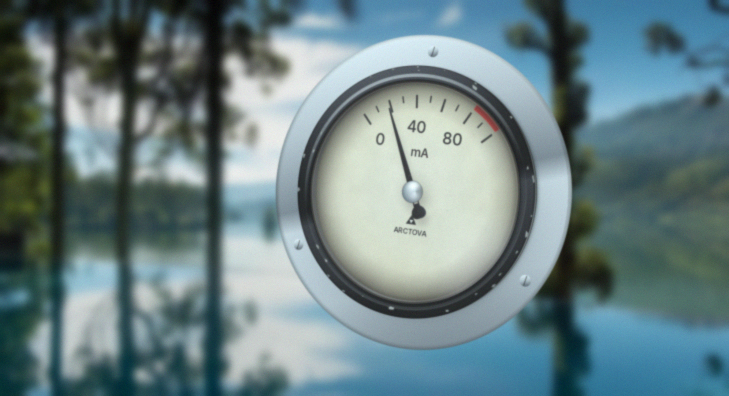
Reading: {"value": 20, "unit": "mA"}
